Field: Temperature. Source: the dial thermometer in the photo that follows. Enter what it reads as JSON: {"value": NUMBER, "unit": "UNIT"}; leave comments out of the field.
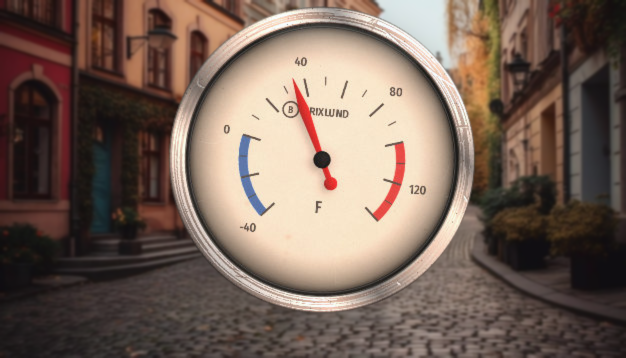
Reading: {"value": 35, "unit": "°F"}
